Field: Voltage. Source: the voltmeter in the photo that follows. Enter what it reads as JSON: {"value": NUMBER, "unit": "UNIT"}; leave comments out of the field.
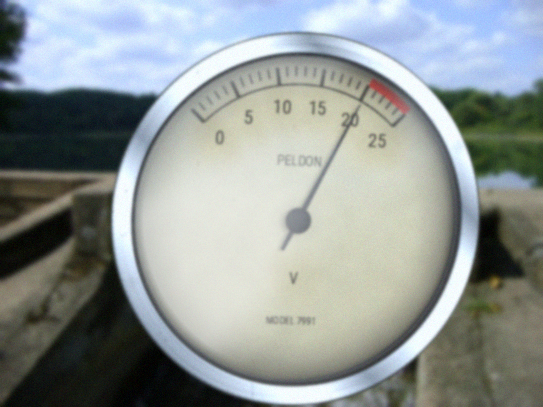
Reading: {"value": 20, "unit": "V"}
